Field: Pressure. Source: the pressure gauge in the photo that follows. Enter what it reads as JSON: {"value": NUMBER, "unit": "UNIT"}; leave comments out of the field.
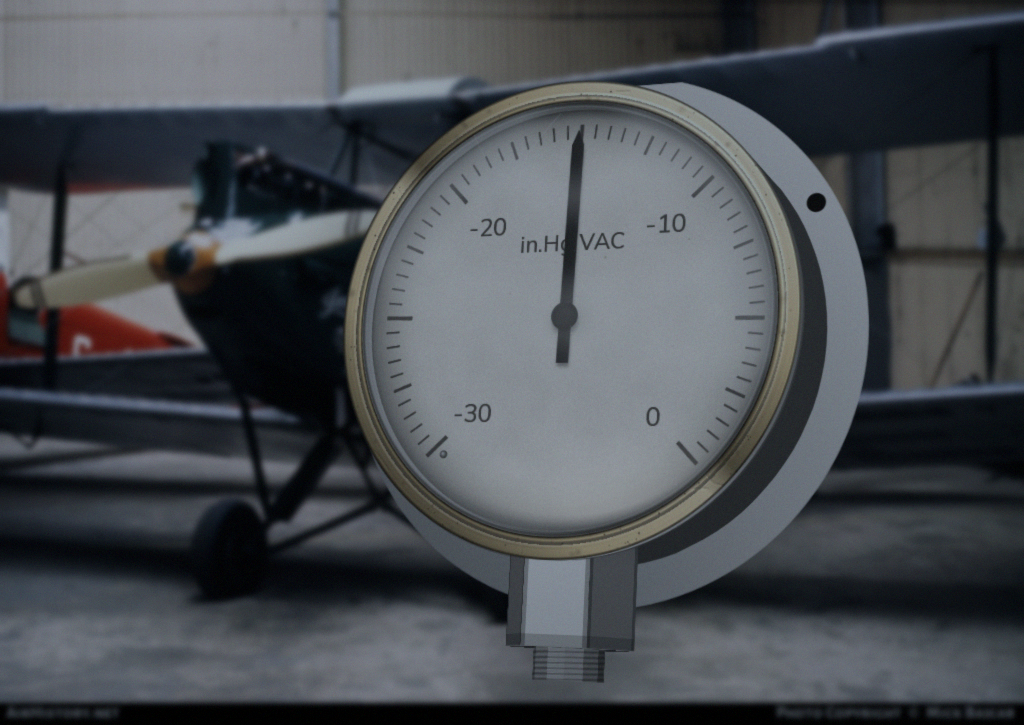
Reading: {"value": -15, "unit": "inHg"}
